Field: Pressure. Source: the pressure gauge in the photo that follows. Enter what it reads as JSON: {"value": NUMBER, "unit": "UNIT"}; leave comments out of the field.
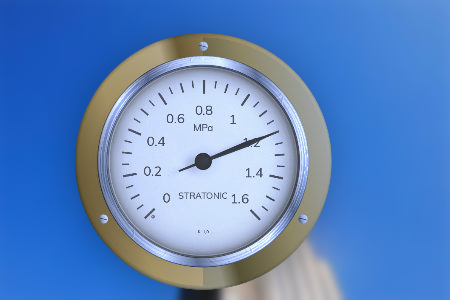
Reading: {"value": 1.2, "unit": "MPa"}
